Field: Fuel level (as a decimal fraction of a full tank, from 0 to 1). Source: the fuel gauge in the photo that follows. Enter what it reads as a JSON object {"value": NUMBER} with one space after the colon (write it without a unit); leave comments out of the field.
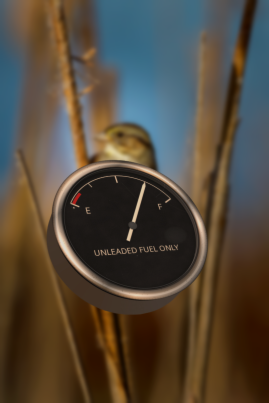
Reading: {"value": 0.75}
